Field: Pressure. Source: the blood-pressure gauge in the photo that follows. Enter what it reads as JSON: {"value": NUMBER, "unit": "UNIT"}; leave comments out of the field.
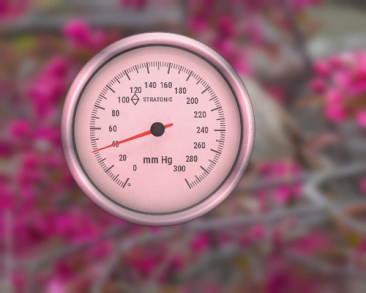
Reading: {"value": 40, "unit": "mmHg"}
